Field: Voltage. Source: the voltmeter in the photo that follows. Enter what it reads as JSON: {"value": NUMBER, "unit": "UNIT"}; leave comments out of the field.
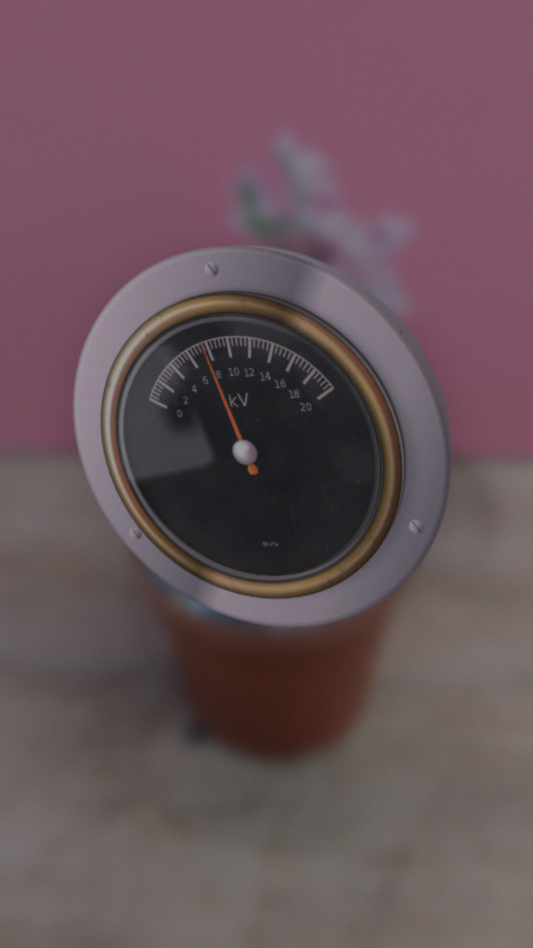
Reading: {"value": 8, "unit": "kV"}
